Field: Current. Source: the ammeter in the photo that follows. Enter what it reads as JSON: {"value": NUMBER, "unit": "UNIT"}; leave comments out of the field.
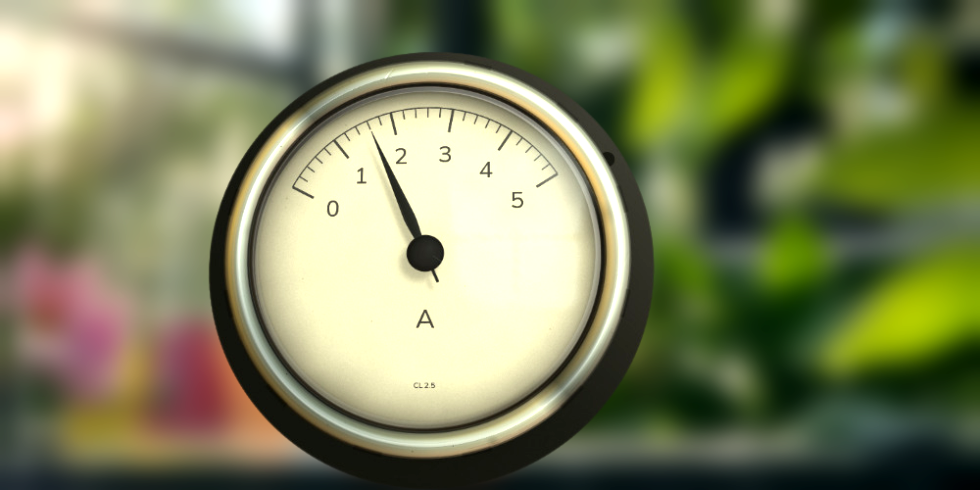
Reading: {"value": 1.6, "unit": "A"}
